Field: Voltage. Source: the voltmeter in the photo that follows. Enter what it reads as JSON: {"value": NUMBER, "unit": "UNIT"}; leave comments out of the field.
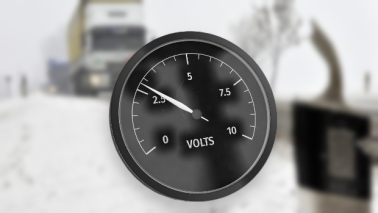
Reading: {"value": 2.75, "unit": "V"}
